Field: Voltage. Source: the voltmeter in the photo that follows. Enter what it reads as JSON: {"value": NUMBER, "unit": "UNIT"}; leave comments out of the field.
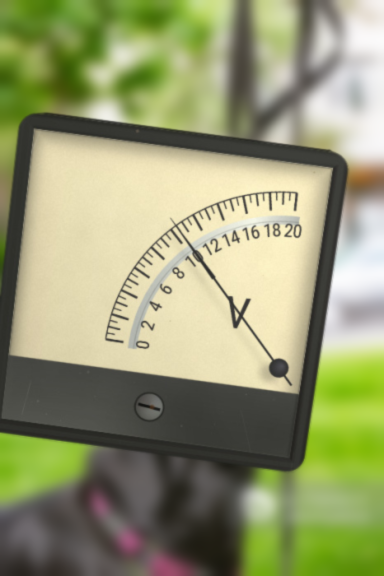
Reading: {"value": 10.5, "unit": "V"}
